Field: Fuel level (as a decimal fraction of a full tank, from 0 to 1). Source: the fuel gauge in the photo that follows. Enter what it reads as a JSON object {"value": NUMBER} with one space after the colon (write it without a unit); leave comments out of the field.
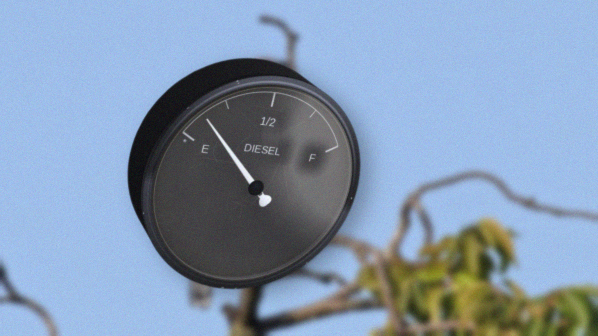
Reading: {"value": 0.125}
